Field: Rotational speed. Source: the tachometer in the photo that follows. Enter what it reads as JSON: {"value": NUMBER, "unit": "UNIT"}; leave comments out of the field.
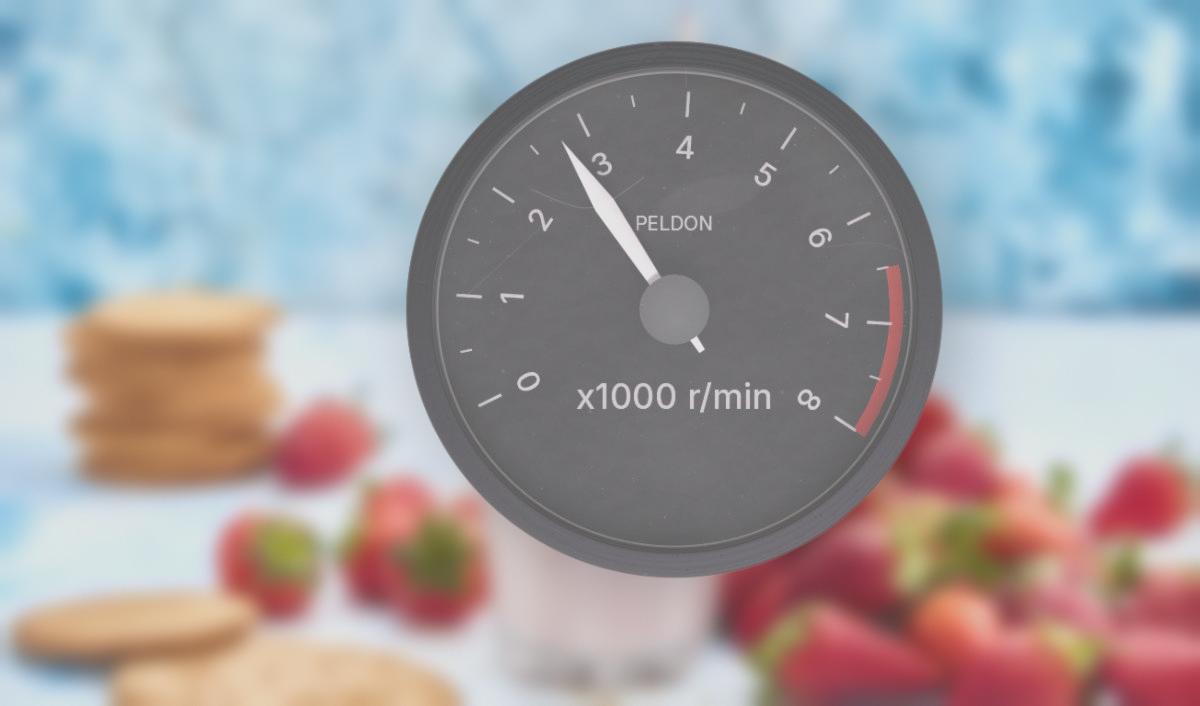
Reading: {"value": 2750, "unit": "rpm"}
